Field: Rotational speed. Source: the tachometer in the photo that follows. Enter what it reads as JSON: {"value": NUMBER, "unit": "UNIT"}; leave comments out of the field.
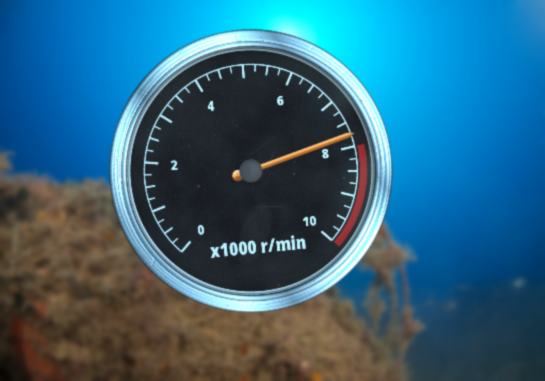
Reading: {"value": 7750, "unit": "rpm"}
